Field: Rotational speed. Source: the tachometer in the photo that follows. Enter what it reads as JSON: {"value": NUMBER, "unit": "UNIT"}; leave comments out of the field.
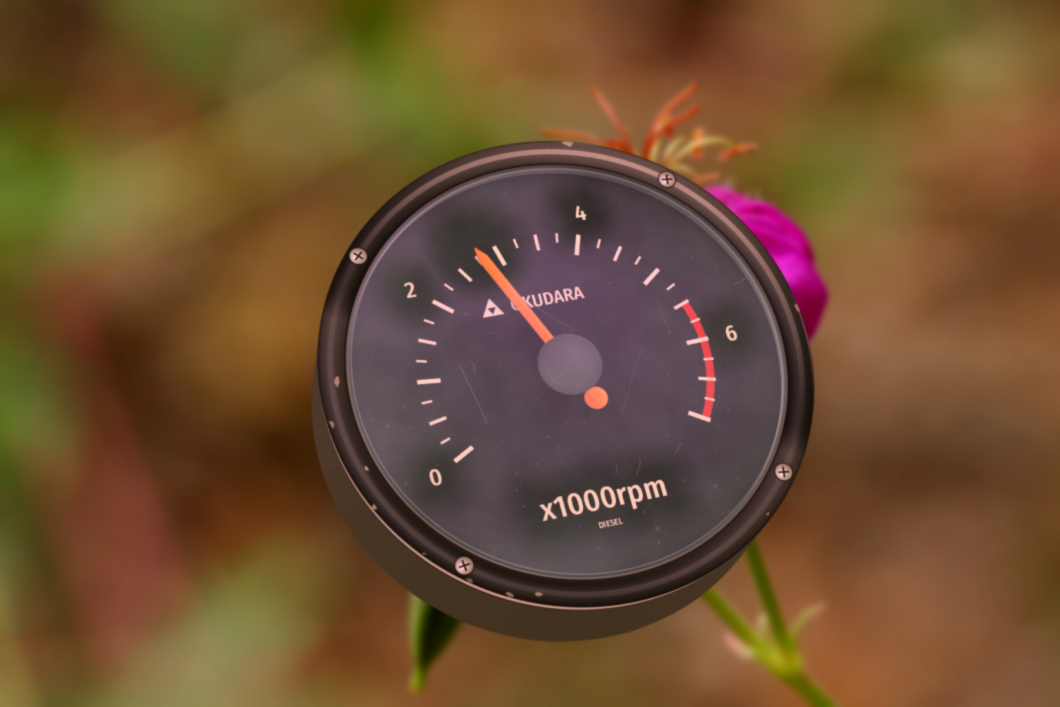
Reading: {"value": 2750, "unit": "rpm"}
